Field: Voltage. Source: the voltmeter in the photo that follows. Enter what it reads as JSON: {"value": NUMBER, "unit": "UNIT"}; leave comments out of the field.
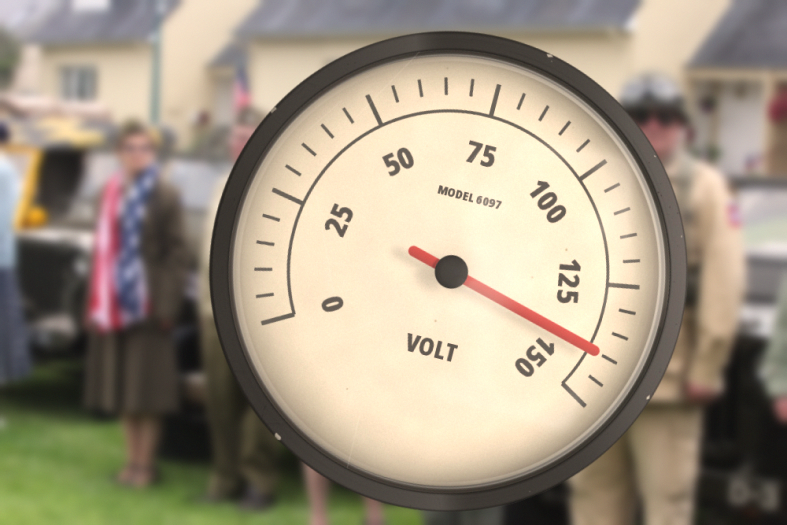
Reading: {"value": 140, "unit": "V"}
